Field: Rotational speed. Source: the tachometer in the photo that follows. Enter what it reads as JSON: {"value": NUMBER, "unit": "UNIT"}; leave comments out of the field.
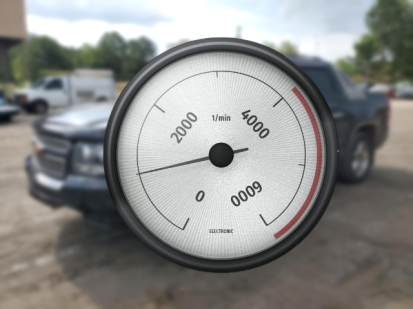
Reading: {"value": 1000, "unit": "rpm"}
